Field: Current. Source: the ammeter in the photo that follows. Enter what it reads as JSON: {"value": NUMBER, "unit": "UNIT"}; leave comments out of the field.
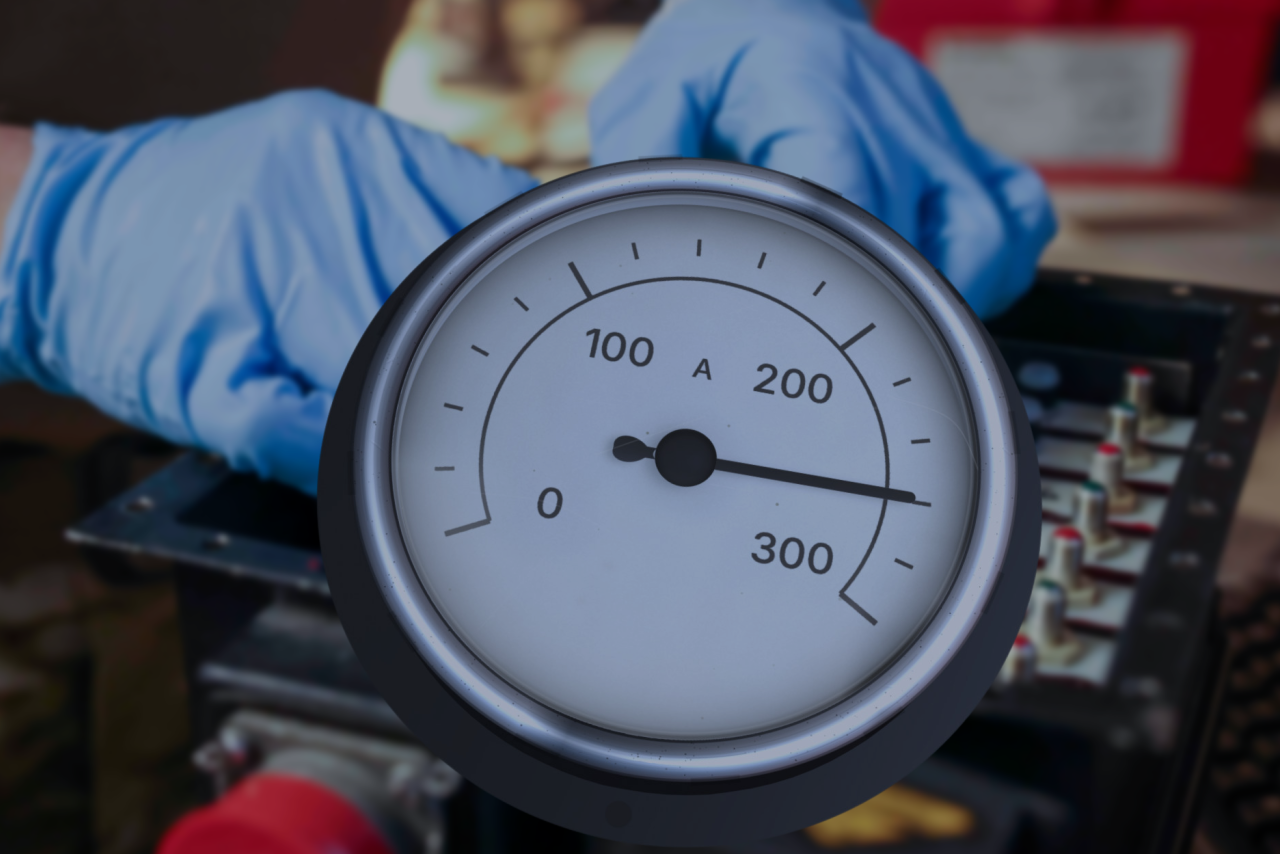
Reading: {"value": 260, "unit": "A"}
